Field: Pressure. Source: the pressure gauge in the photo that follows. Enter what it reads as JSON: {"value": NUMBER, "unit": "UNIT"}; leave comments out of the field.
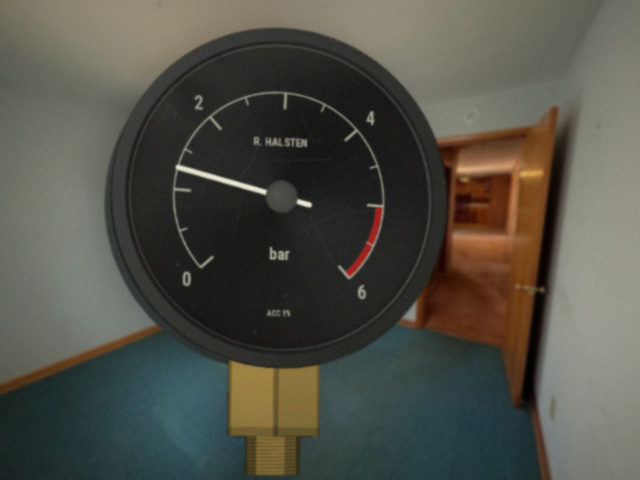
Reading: {"value": 1.25, "unit": "bar"}
